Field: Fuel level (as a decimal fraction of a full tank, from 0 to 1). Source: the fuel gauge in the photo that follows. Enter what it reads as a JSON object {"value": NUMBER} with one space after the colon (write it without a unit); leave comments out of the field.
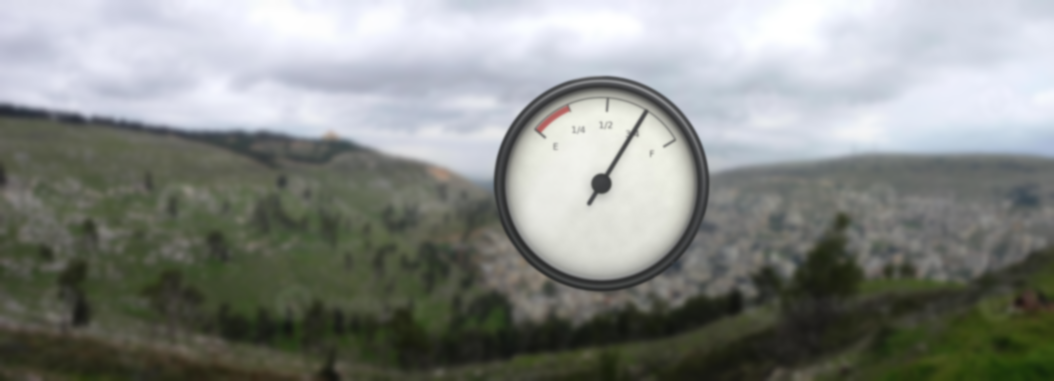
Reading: {"value": 0.75}
